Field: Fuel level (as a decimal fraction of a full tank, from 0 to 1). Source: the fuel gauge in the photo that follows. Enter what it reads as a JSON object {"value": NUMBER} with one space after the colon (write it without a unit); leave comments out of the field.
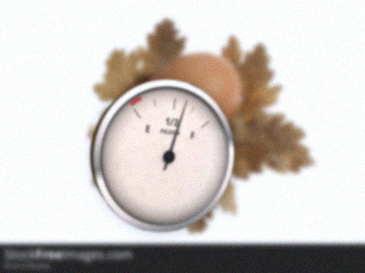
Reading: {"value": 0.625}
